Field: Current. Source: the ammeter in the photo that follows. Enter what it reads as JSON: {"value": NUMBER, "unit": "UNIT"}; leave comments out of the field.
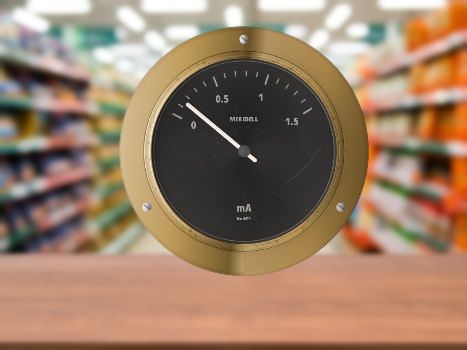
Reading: {"value": 0.15, "unit": "mA"}
